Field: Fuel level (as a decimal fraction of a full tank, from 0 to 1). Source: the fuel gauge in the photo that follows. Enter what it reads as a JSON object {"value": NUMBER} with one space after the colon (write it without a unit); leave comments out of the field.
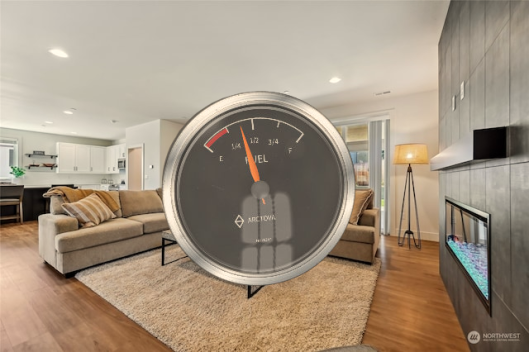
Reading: {"value": 0.375}
